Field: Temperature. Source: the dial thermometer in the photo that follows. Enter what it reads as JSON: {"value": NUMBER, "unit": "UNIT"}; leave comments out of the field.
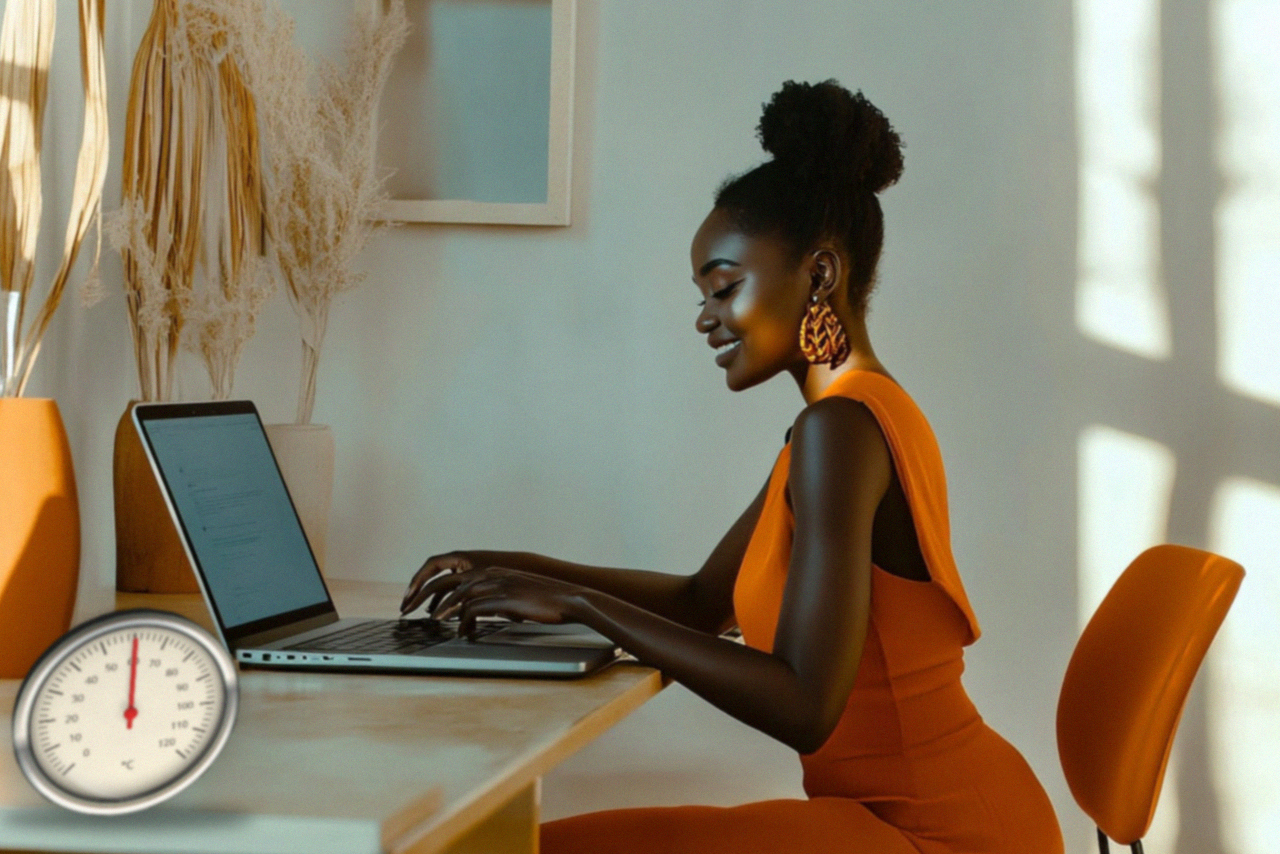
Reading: {"value": 60, "unit": "°C"}
